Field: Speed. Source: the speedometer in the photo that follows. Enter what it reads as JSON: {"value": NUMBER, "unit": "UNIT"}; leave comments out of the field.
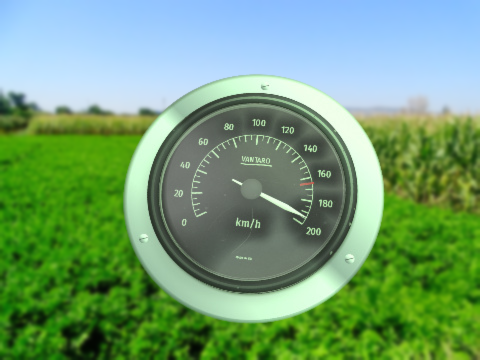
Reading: {"value": 195, "unit": "km/h"}
